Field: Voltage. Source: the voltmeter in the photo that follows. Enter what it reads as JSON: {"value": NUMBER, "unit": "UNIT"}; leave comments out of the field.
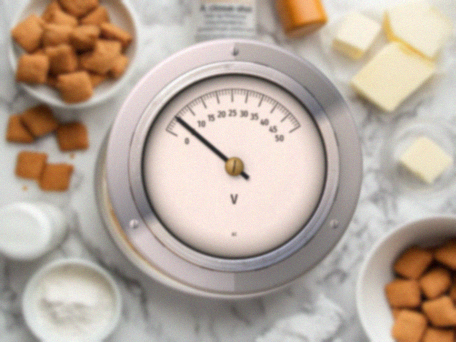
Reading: {"value": 5, "unit": "V"}
